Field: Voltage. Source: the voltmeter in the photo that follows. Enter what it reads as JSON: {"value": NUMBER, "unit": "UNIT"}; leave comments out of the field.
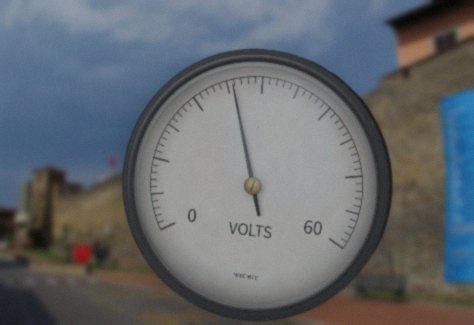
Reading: {"value": 26, "unit": "V"}
